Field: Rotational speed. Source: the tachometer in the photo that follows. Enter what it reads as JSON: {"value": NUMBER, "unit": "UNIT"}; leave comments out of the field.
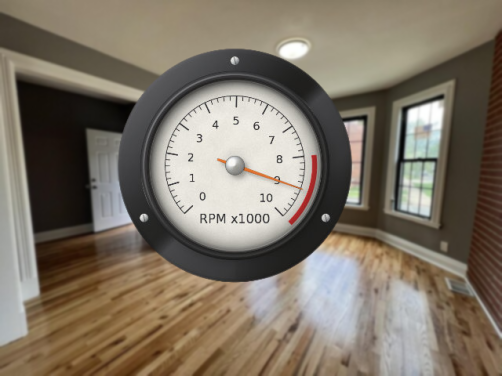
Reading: {"value": 9000, "unit": "rpm"}
